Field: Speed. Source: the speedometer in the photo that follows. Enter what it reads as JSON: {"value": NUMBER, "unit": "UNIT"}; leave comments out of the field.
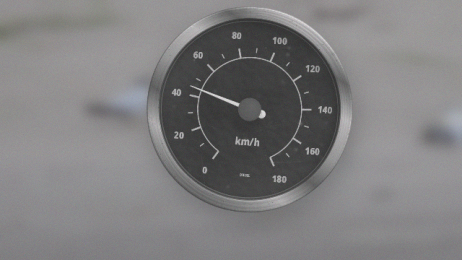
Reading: {"value": 45, "unit": "km/h"}
